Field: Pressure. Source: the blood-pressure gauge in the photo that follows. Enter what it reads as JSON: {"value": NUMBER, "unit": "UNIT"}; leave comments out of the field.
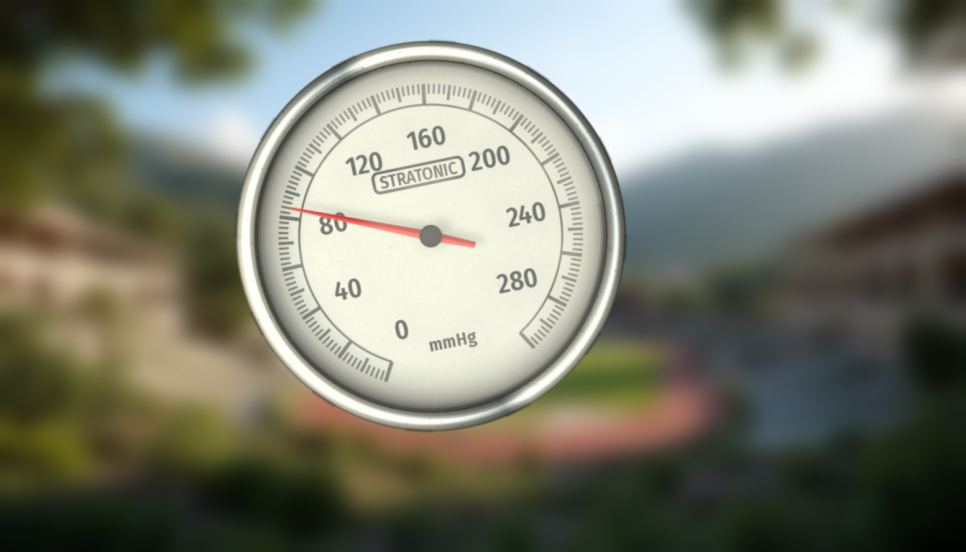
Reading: {"value": 84, "unit": "mmHg"}
